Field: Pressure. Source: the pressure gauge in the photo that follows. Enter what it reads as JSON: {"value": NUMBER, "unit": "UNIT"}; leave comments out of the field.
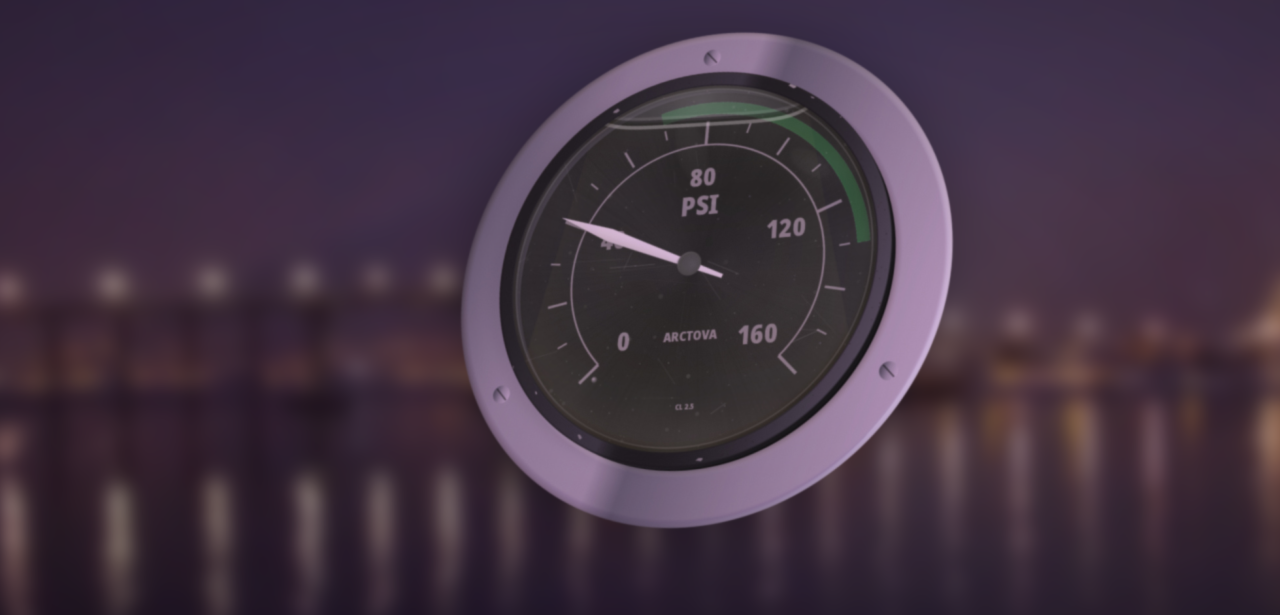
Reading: {"value": 40, "unit": "psi"}
